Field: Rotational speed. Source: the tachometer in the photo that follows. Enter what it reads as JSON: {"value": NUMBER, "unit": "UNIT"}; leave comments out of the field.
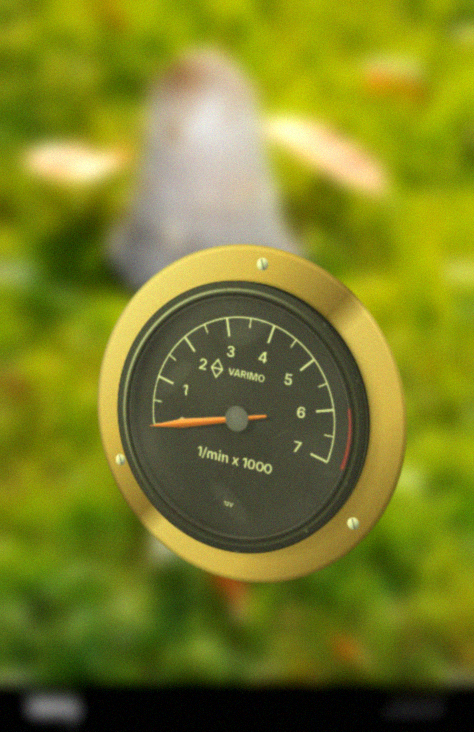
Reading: {"value": 0, "unit": "rpm"}
